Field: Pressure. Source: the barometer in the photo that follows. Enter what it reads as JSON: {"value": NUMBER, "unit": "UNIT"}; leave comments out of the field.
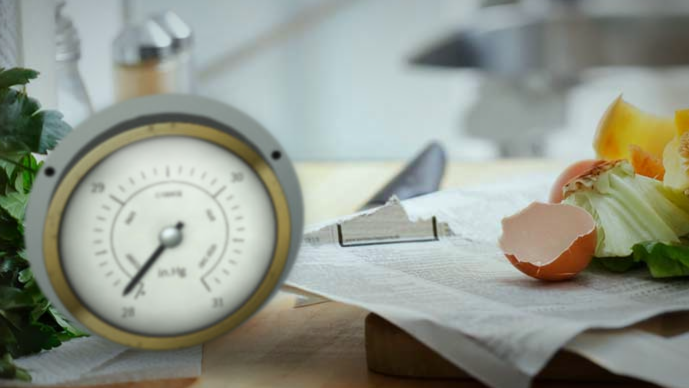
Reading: {"value": 28.1, "unit": "inHg"}
